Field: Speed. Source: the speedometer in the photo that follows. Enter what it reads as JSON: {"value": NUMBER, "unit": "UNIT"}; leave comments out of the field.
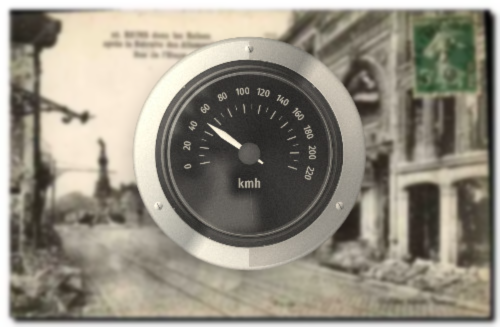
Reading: {"value": 50, "unit": "km/h"}
